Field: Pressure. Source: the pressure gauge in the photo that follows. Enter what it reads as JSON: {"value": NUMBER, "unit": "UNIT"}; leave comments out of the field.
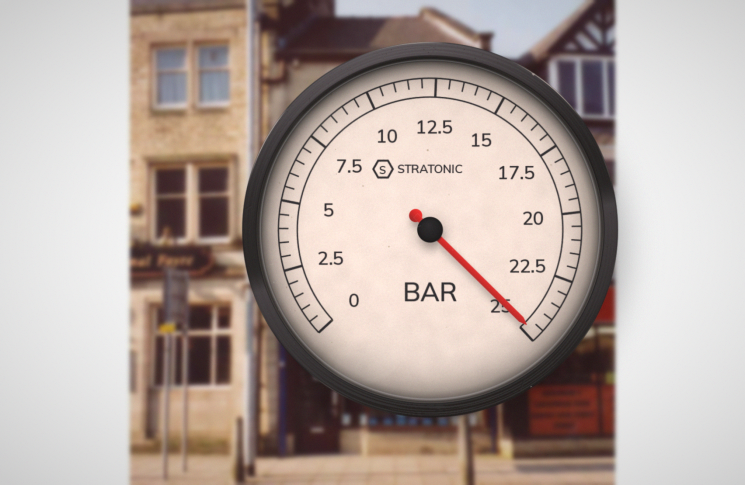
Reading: {"value": 24.75, "unit": "bar"}
